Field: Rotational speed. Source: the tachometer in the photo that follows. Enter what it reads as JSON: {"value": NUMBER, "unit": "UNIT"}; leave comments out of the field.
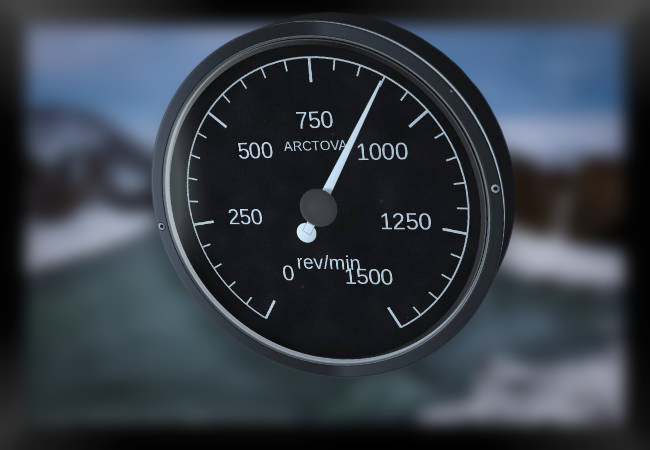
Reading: {"value": 900, "unit": "rpm"}
